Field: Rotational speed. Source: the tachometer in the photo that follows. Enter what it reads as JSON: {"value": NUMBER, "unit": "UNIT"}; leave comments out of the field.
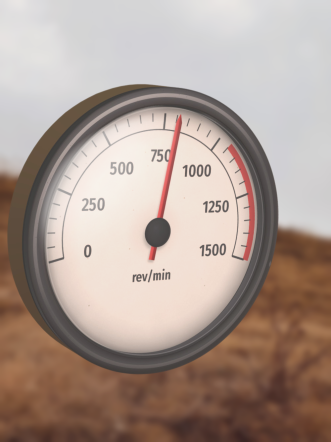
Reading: {"value": 800, "unit": "rpm"}
